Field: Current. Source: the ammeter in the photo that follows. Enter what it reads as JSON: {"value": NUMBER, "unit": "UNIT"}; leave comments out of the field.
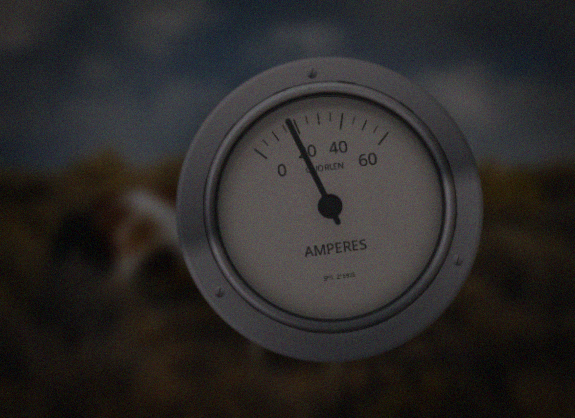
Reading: {"value": 17.5, "unit": "A"}
